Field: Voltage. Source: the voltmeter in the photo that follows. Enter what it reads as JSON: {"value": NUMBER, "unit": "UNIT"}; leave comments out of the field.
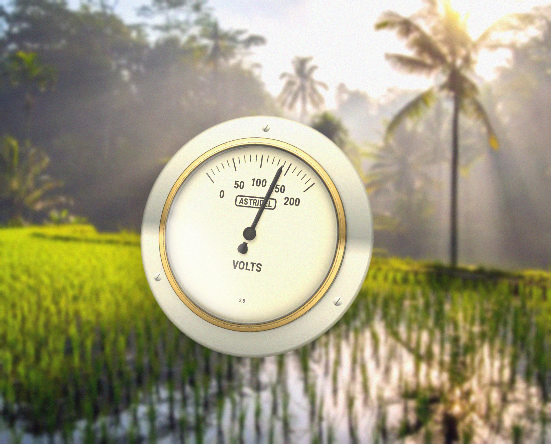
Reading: {"value": 140, "unit": "V"}
